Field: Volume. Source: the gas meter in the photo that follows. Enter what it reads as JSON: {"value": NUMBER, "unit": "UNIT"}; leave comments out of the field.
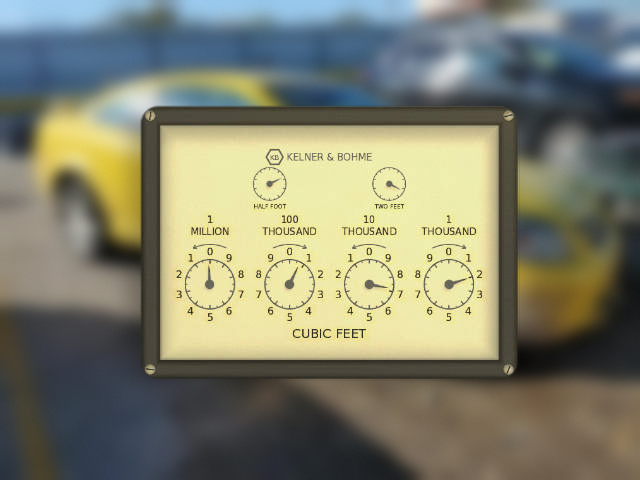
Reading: {"value": 7200, "unit": "ft³"}
